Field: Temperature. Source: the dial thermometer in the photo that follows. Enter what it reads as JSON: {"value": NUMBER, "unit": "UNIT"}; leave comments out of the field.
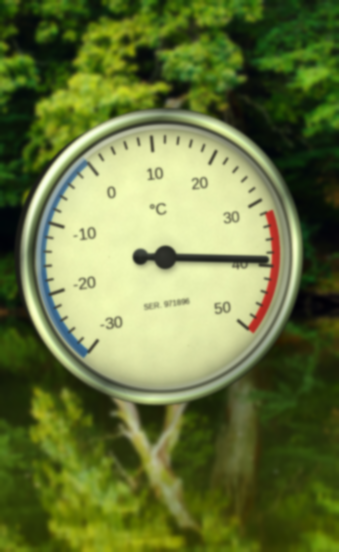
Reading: {"value": 39, "unit": "°C"}
